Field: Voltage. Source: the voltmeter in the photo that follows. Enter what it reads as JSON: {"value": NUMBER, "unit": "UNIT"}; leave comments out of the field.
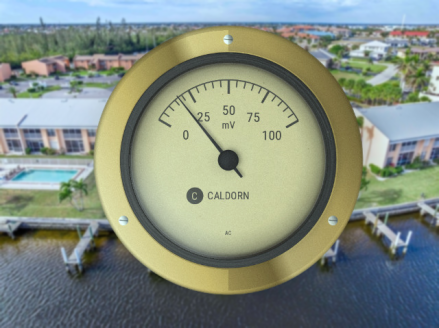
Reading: {"value": 17.5, "unit": "mV"}
